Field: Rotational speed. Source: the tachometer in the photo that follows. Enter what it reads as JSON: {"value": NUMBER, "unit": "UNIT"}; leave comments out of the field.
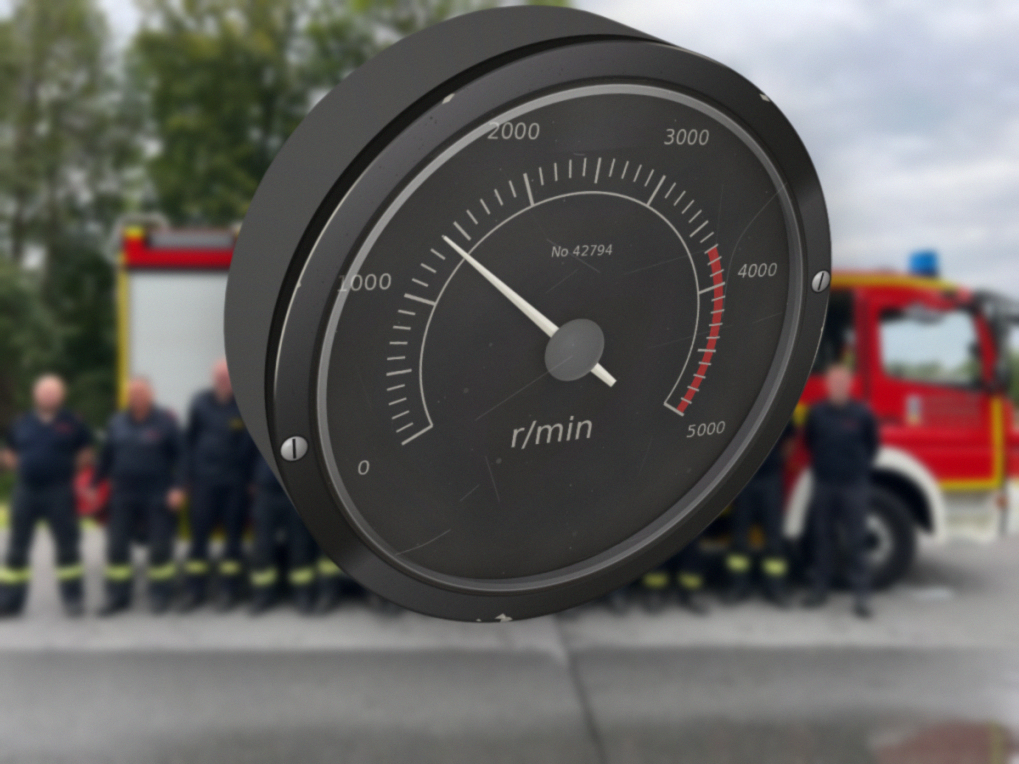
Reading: {"value": 1400, "unit": "rpm"}
